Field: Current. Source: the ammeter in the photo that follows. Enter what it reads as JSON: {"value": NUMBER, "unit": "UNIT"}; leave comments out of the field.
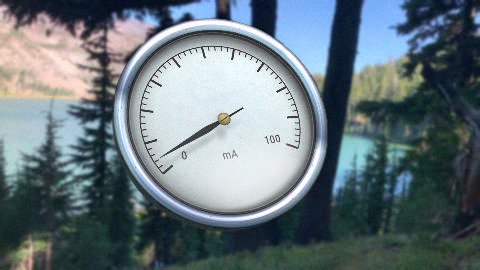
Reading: {"value": 4, "unit": "mA"}
